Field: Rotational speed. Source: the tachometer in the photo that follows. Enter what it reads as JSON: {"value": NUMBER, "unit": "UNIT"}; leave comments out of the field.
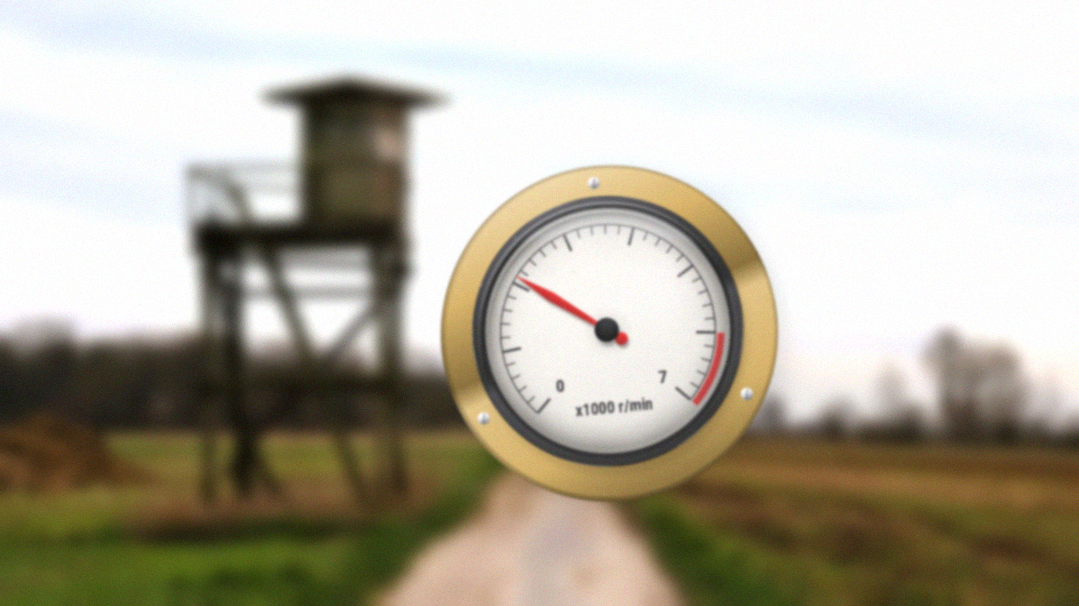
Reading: {"value": 2100, "unit": "rpm"}
